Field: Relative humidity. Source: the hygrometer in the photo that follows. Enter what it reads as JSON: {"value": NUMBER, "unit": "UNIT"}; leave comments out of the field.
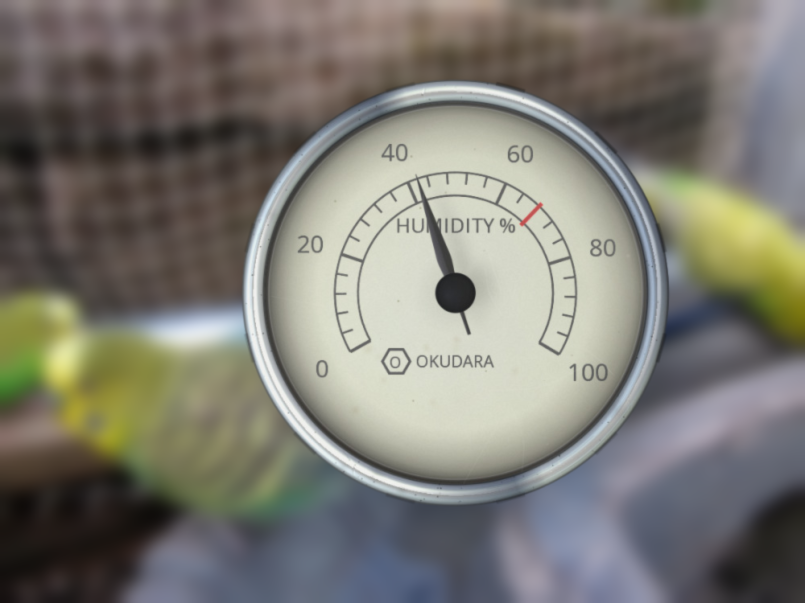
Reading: {"value": 42, "unit": "%"}
